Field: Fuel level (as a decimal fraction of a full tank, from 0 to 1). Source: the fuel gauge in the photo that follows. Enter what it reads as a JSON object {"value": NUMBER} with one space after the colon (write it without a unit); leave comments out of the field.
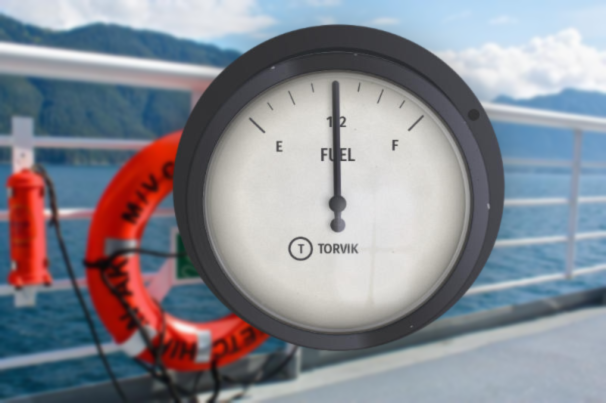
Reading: {"value": 0.5}
